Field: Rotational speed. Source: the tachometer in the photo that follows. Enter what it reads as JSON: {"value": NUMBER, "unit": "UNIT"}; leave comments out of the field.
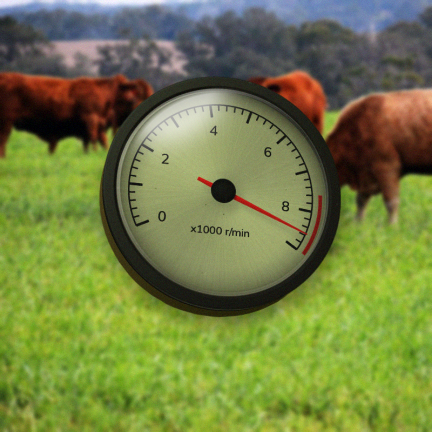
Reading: {"value": 8600, "unit": "rpm"}
